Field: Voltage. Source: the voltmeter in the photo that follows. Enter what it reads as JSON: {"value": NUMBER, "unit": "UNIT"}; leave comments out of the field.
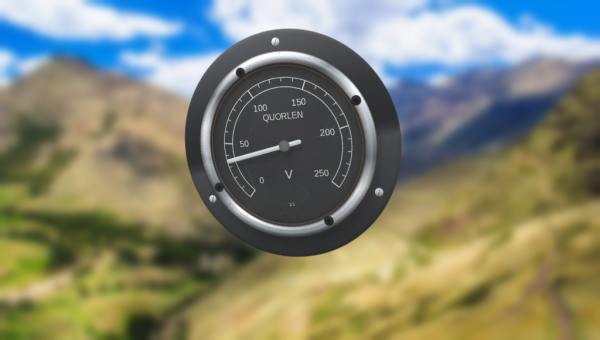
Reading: {"value": 35, "unit": "V"}
